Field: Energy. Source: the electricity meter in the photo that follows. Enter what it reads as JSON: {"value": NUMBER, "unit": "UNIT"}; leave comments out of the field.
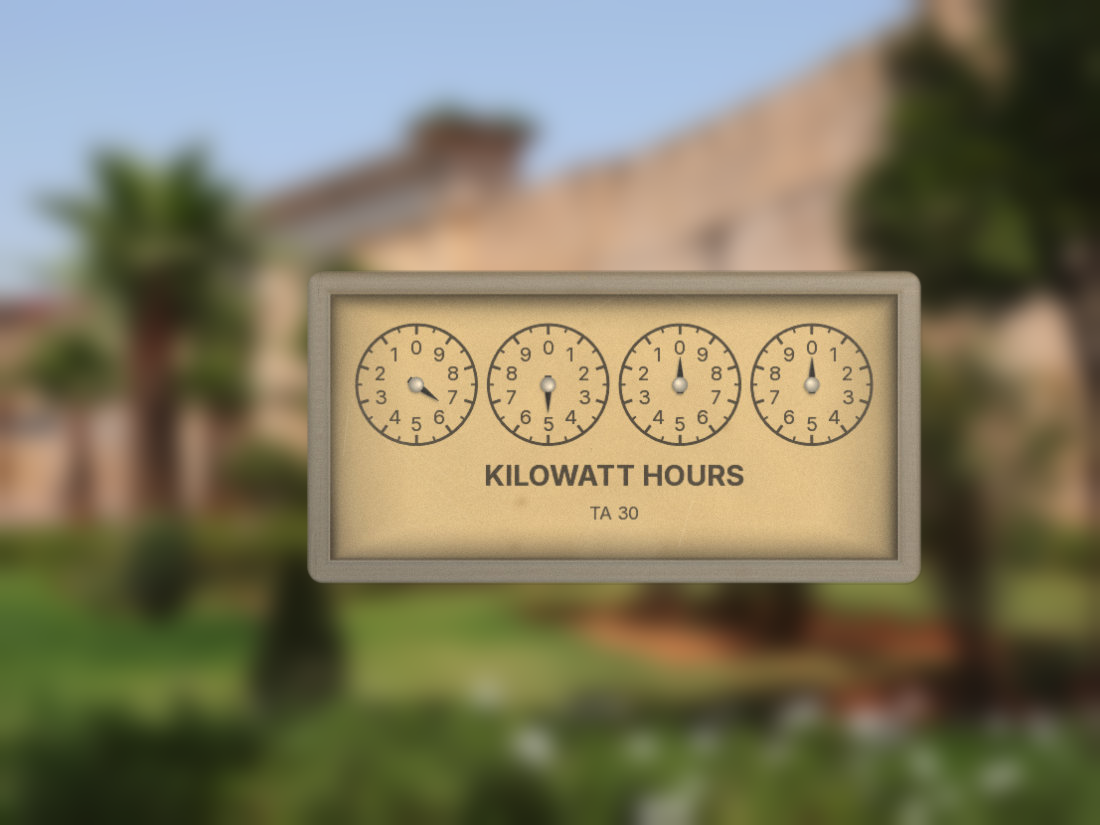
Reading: {"value": 6500, "unit": "kWh"}
